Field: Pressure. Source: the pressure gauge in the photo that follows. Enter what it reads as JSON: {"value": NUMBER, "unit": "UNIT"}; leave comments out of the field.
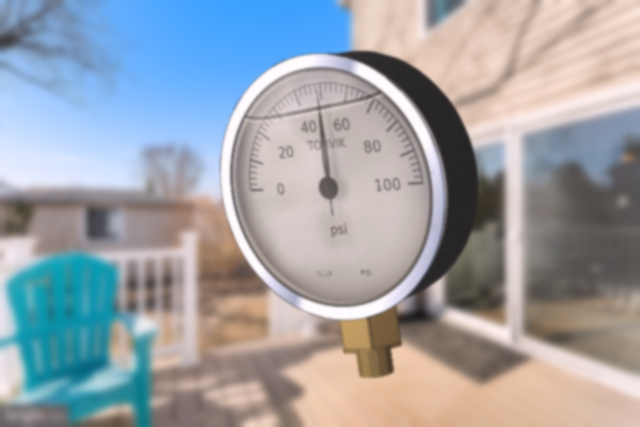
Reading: {"value": 50, "unit": "psi"}
